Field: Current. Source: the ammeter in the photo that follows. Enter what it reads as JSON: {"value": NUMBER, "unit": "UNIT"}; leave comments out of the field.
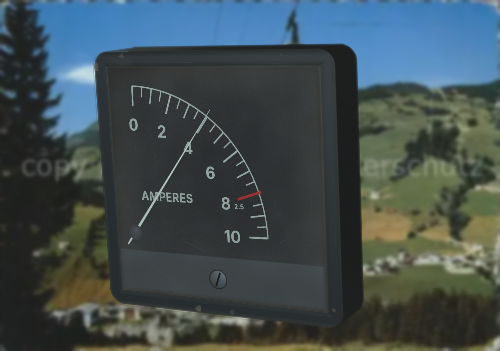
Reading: {"value": 4, "unit": "A"}
